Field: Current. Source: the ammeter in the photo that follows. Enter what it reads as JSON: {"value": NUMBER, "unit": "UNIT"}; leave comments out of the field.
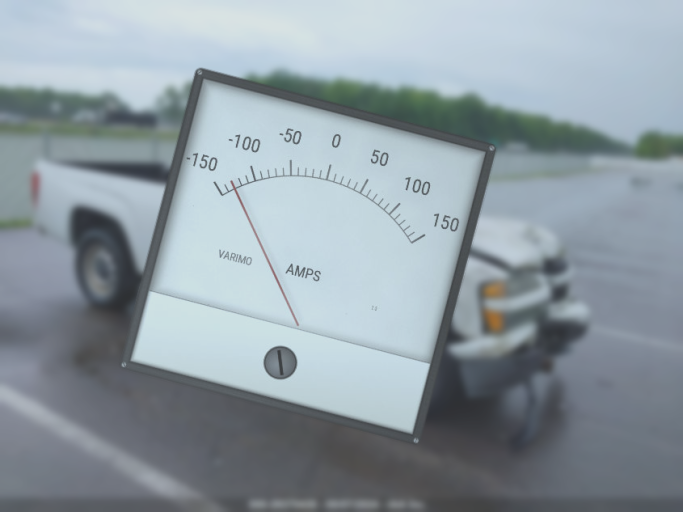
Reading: {"value": -130, "unit": "A"}
